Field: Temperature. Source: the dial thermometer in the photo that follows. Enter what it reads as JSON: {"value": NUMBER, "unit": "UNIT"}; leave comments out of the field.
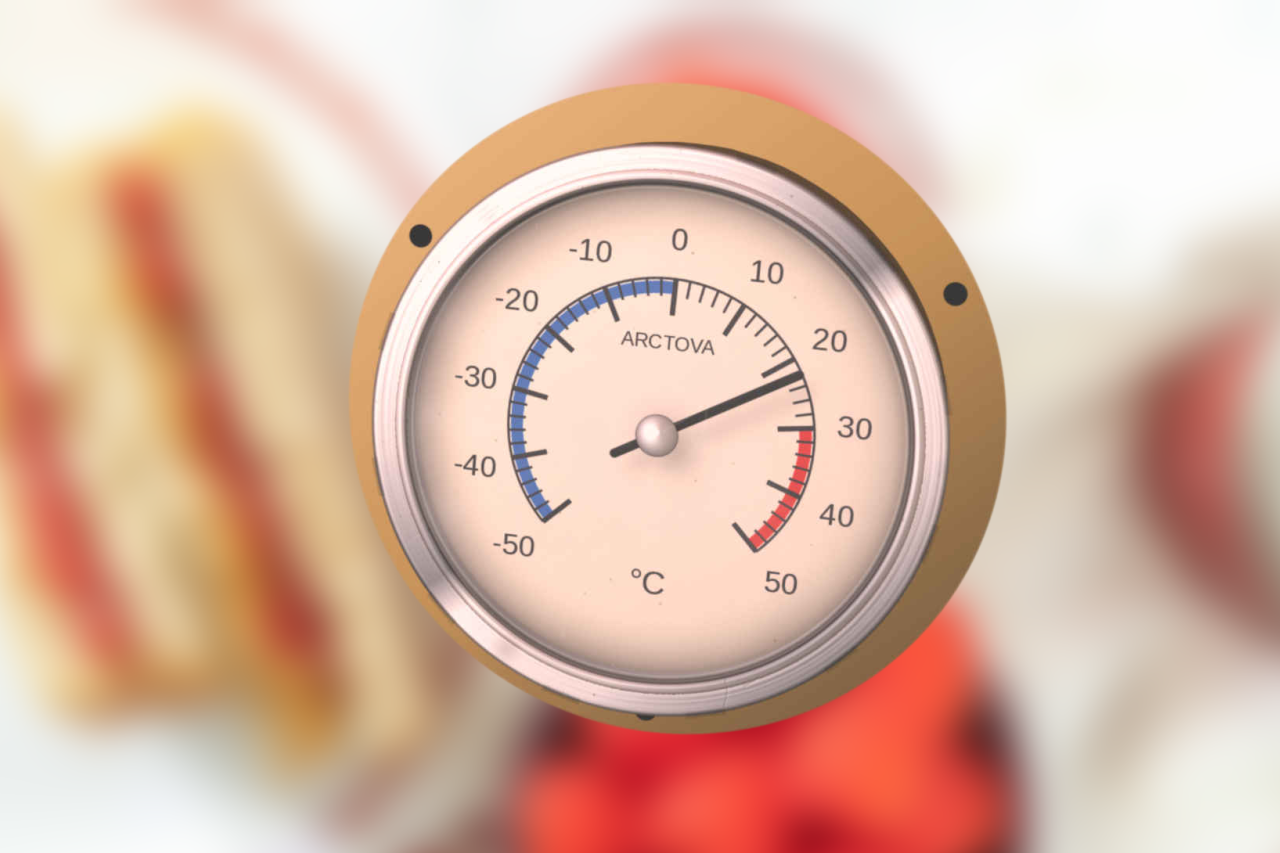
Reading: {"value": 22, "unit": "°C"}
